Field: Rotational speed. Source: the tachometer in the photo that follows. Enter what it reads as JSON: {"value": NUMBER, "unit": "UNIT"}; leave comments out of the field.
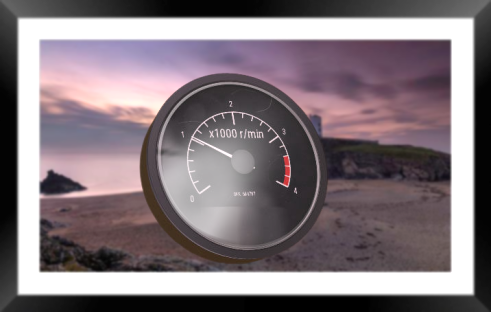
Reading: {"value": 1000, "unit": "rpm"}
